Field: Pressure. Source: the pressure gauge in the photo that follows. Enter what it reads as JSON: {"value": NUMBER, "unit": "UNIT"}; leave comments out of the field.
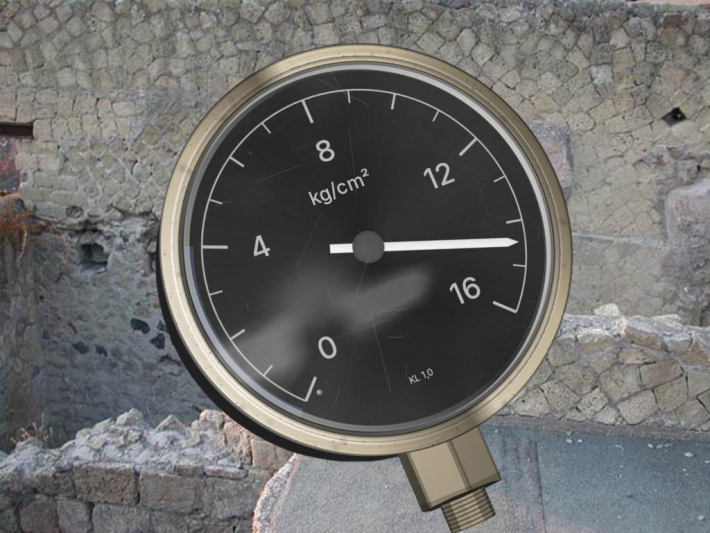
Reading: {"value": 14.5, "unit": "kg/cm²"}
